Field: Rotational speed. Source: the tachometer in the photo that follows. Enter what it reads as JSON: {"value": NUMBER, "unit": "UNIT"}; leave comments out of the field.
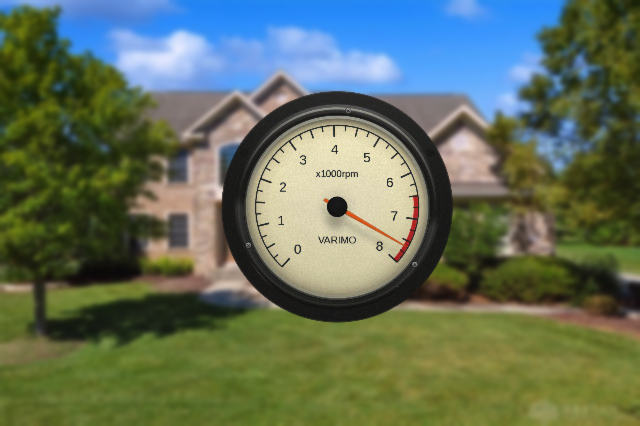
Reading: {"value": 7625, "unit": "rpm"}
